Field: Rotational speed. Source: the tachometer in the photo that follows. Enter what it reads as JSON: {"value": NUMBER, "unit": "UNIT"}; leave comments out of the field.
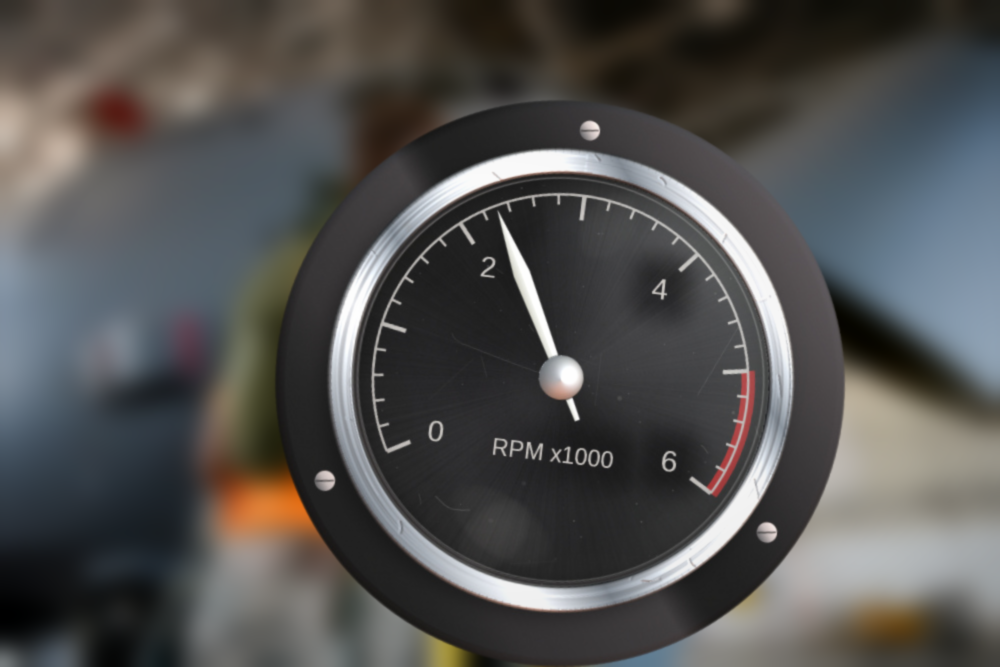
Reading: {"value": 2300, "unit": "rpm"}
